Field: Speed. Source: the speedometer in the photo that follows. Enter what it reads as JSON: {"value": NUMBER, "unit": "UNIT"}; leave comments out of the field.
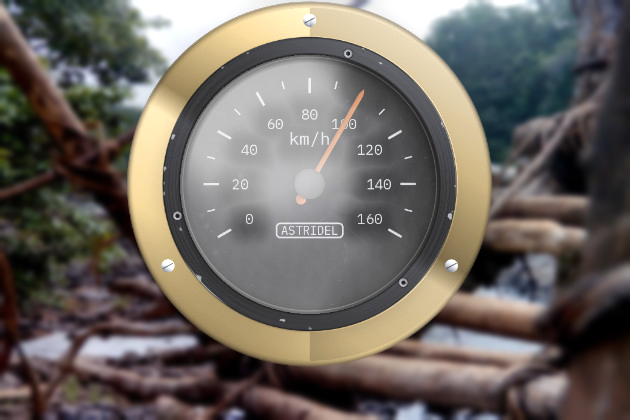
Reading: {"value": 100, "unit": "km/h"}
